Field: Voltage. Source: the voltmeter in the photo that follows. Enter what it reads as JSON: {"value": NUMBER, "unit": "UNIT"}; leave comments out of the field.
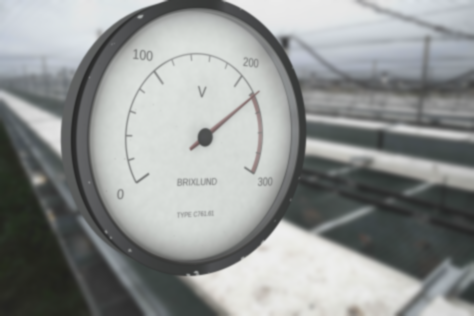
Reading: {"value": 220, "unit": "V"}
